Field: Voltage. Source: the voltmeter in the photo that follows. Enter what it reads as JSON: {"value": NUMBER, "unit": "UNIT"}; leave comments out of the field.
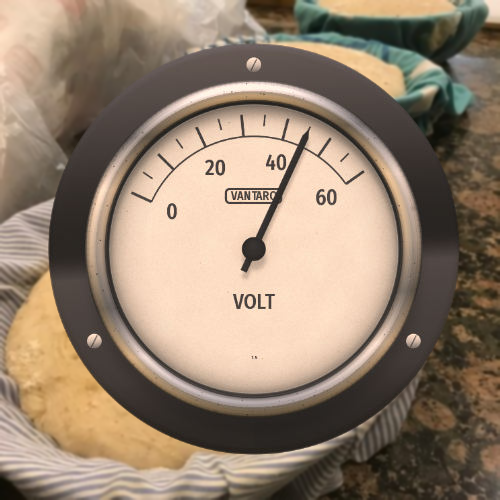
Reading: {"value": 45, "unit": "V"}
